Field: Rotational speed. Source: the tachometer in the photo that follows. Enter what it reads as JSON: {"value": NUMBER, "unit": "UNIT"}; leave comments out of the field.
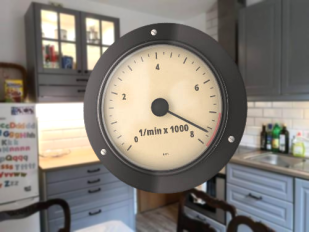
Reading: {"value": 7625, "unit": "rpm"}
